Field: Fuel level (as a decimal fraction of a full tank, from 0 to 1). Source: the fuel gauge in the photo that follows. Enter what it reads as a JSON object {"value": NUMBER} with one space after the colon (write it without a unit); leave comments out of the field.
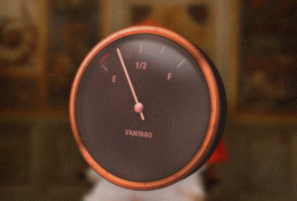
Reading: {"value": 0.25}
